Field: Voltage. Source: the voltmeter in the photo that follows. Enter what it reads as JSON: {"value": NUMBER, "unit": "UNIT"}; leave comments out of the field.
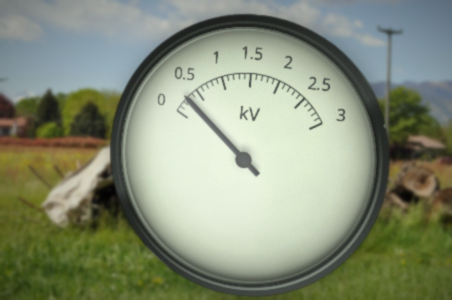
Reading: {"value": 0.3, "unit": "kV"}
